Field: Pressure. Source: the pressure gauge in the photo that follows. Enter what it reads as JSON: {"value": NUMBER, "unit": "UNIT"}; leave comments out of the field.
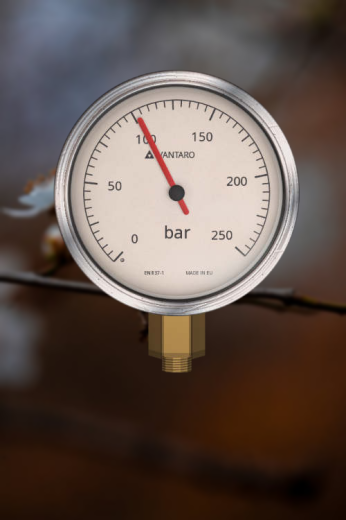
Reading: {"value": 102.5, "unit": "bar"}
